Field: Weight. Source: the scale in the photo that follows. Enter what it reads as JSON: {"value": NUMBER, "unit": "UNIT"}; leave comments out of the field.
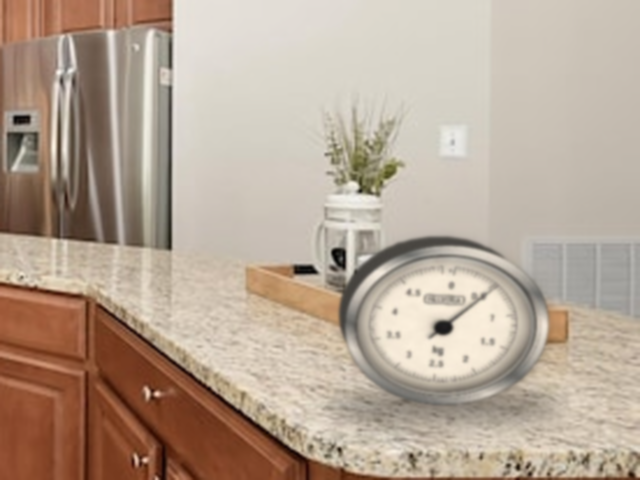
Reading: {"value": 0.5, "unit": "kg"}
